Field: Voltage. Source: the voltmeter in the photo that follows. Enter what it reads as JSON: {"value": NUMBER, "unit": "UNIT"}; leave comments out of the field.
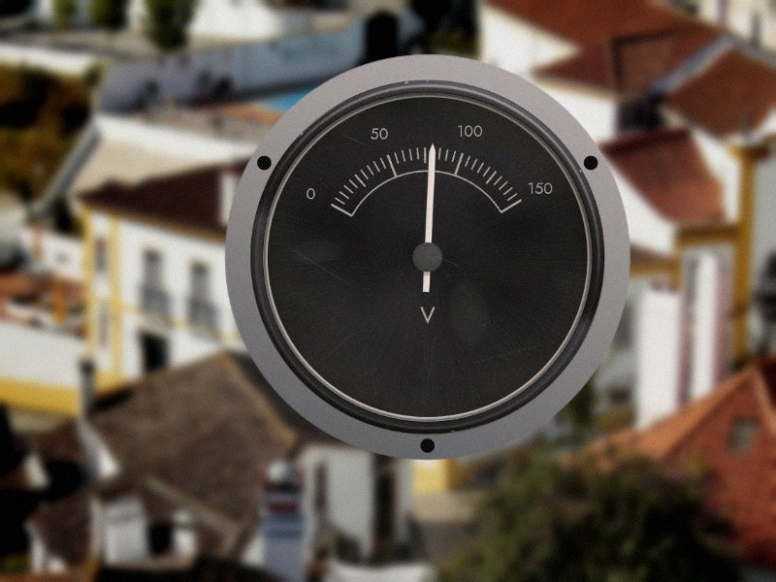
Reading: {"value": 80, "unit": "V"}
